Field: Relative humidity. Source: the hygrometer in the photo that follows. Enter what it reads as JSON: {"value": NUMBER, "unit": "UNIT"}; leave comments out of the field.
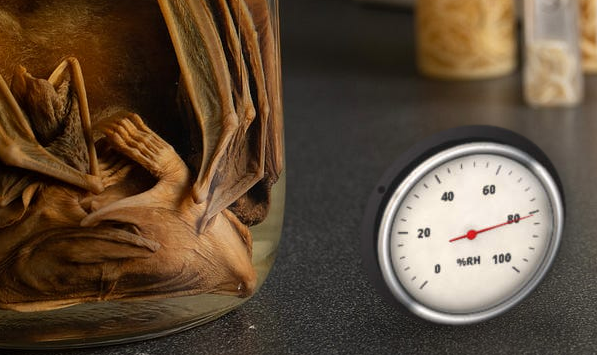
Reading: {"value": 80, "unit": "%"}
